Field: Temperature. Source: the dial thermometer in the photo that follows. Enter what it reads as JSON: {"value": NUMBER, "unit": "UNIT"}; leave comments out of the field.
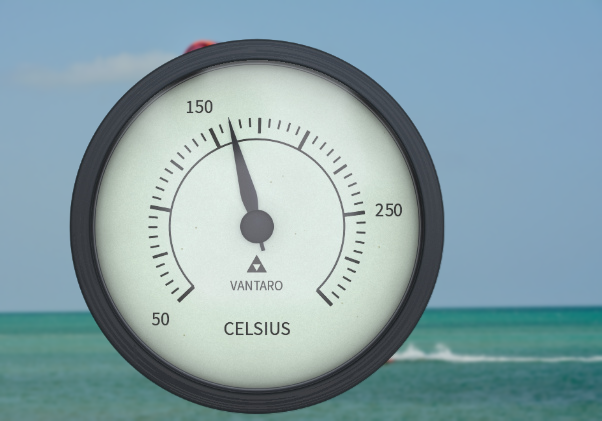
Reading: {"value": 160, "unit": "°C"}
